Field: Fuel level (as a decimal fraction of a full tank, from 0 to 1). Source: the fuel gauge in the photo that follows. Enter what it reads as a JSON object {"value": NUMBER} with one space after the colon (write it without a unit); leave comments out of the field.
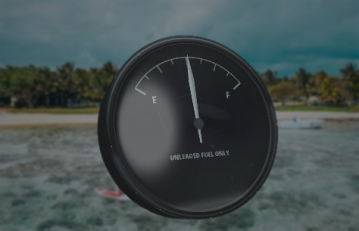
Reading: {"value": 0.5}
